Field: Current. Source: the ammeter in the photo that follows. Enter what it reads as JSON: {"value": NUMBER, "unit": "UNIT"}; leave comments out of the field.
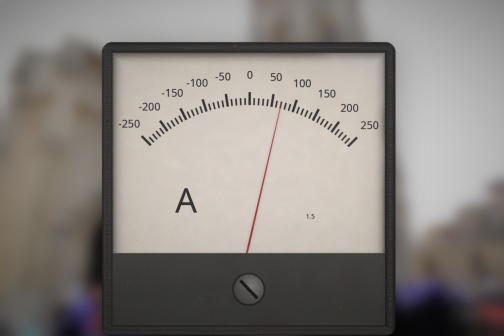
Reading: {"value": 70, "unit": "A"}
